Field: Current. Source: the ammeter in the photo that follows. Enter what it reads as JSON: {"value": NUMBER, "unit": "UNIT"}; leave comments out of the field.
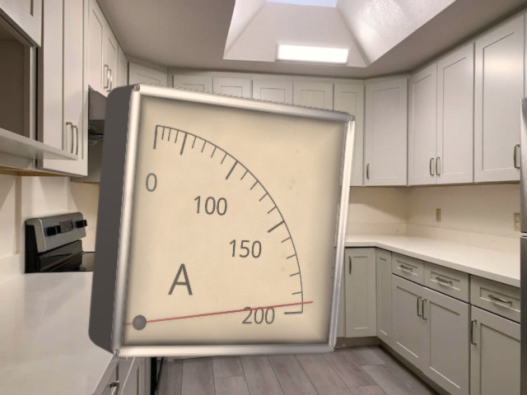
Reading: {"value": 195, "unit": "A"}
